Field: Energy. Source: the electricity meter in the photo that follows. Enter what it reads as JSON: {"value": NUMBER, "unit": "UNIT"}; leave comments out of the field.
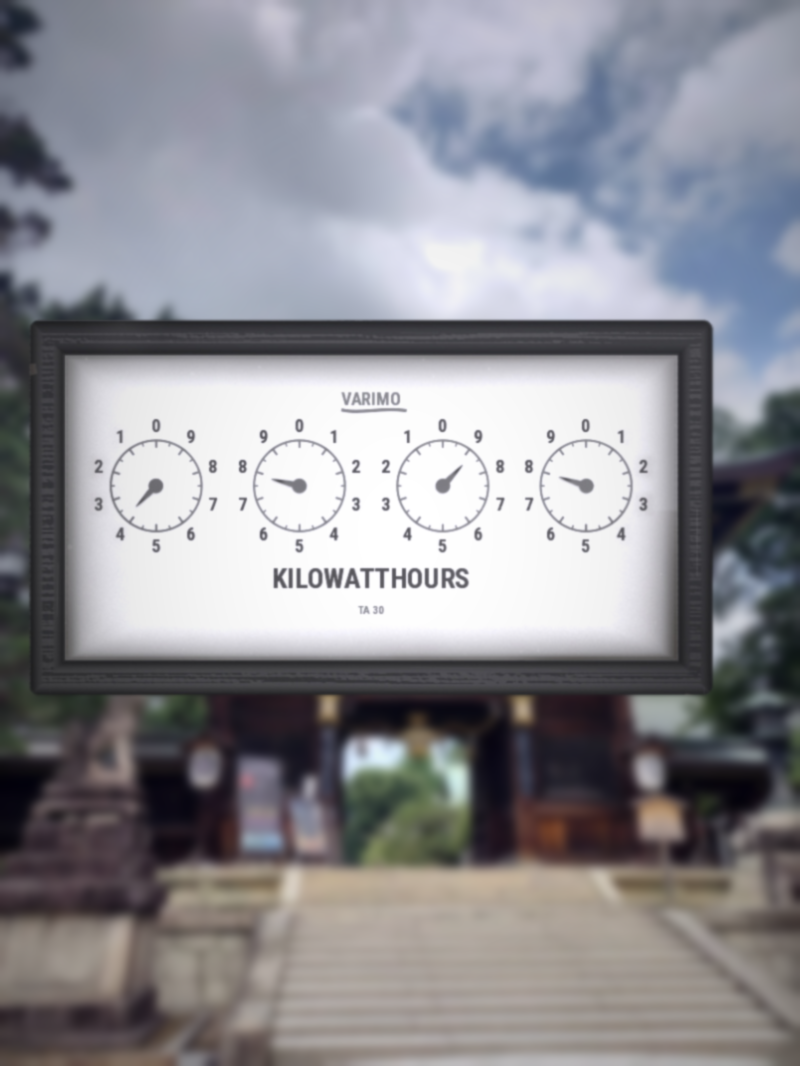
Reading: {"value": 3788, "unit": "kWh"}
